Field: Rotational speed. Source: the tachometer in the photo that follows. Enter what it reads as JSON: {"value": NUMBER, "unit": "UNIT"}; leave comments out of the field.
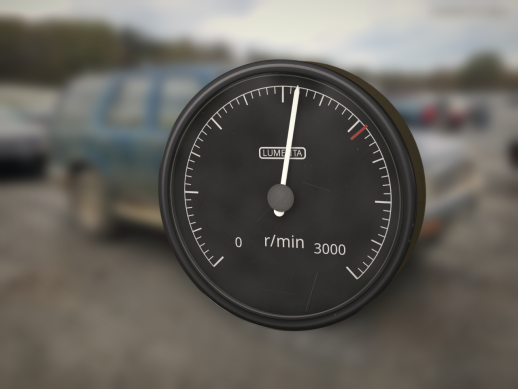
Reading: {"value": 1600, "unit": "rpm"}
